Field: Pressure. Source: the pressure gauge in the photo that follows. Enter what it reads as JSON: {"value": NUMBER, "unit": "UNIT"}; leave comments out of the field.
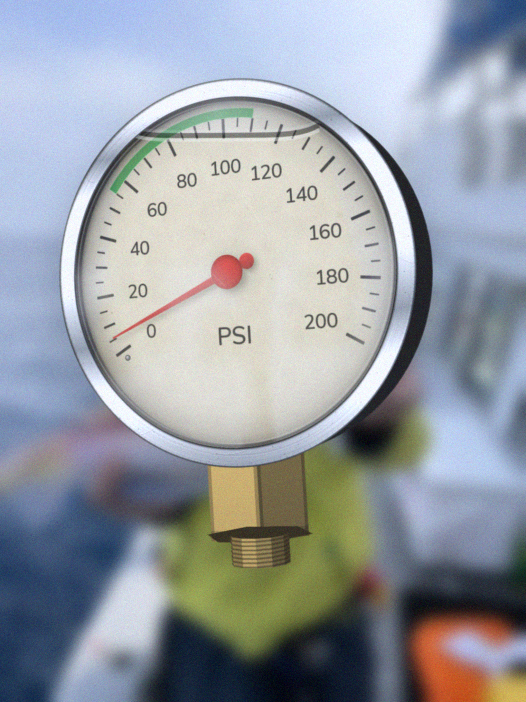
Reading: {"value": 5, "unit": "psi"}
